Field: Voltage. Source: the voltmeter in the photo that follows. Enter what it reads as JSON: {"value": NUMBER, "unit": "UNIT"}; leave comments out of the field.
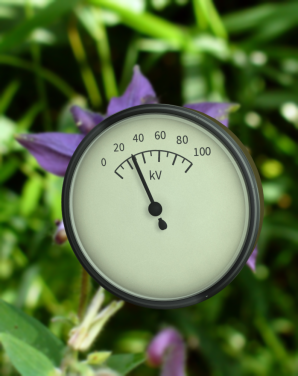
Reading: {"value": 30, "unit": "kV"}
